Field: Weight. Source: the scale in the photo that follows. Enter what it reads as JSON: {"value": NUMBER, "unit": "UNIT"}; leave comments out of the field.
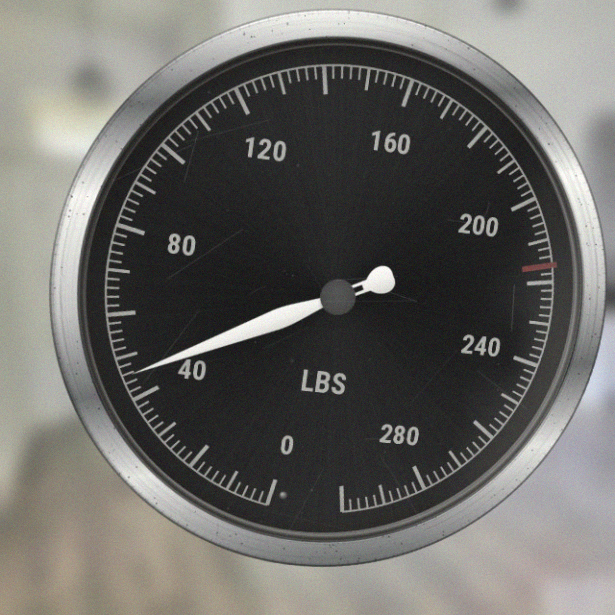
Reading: {"value": 46, "unit": "lb"}
